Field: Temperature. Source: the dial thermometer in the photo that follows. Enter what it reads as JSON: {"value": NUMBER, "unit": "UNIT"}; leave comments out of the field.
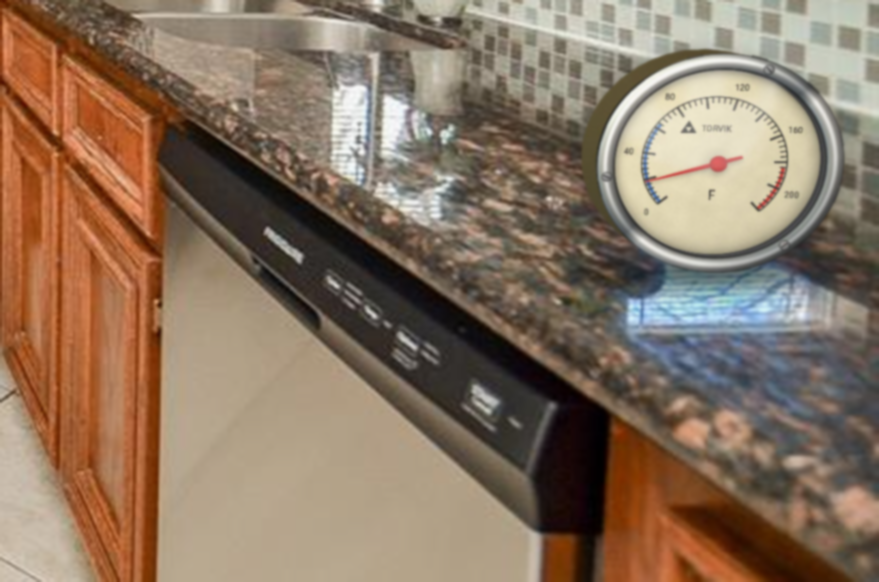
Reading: {"value": 20, "unit": "°F"}
